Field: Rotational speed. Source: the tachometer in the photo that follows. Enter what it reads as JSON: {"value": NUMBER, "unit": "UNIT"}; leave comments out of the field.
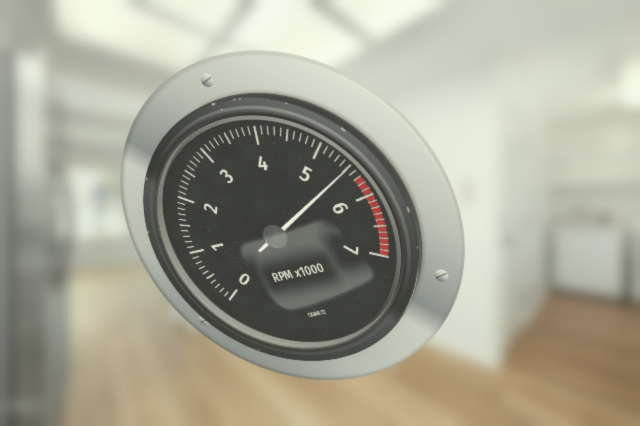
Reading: {"value": 5500, "unit": "rpm"}
